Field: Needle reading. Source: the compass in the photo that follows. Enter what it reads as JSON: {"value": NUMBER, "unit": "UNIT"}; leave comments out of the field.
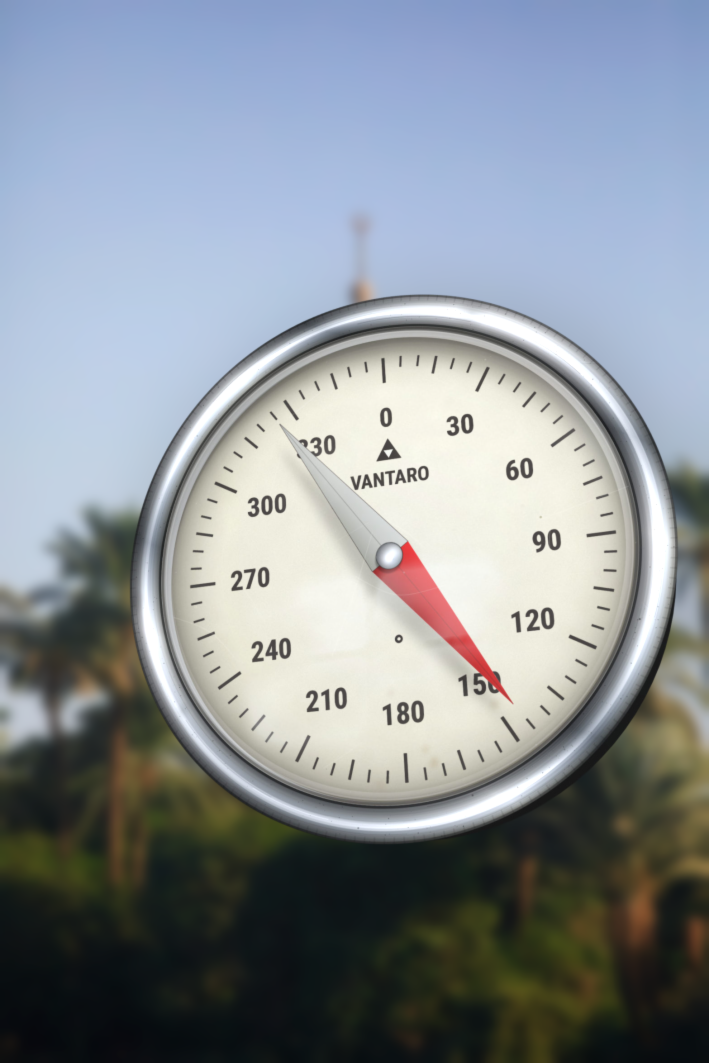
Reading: {"value": 145, "unit": "°"}
